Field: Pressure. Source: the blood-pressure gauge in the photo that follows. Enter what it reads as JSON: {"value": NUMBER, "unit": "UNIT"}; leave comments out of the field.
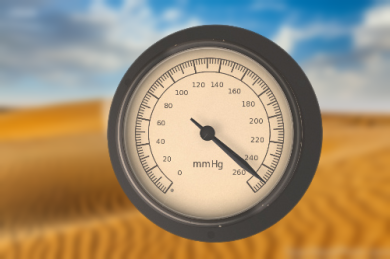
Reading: {"value": 250, "unit": "mmHg"}
